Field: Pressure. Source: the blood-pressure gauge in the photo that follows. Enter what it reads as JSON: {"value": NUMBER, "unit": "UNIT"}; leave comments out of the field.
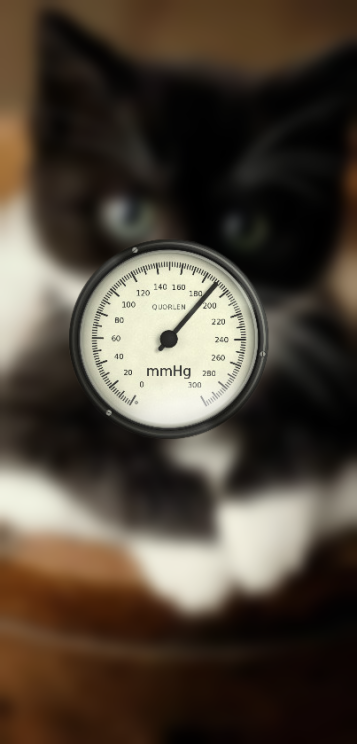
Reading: {"value": 190, "unit": "mmHg"}
